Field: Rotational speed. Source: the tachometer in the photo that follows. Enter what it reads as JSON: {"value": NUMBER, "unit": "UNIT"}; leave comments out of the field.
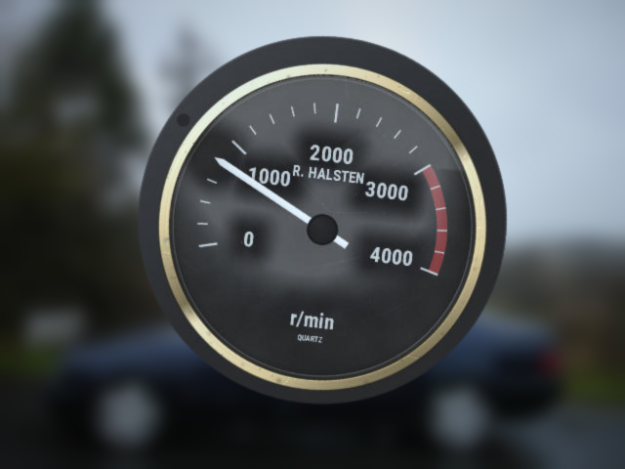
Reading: {"value": 800, "unit": "rpm"}
